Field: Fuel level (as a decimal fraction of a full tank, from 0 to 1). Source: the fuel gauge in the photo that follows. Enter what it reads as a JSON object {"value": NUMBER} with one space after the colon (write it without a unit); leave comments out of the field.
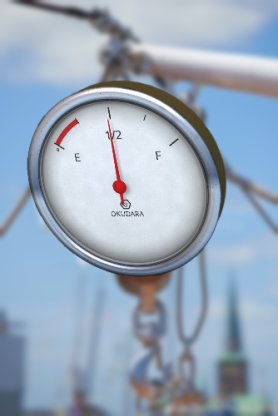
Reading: {"value": 0.5}
